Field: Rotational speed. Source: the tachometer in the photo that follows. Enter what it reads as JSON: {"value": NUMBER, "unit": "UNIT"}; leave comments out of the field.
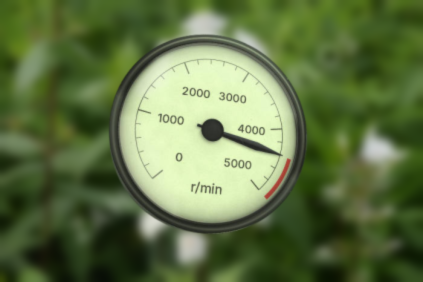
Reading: {"value": 4400, "unit": "rpm"}
